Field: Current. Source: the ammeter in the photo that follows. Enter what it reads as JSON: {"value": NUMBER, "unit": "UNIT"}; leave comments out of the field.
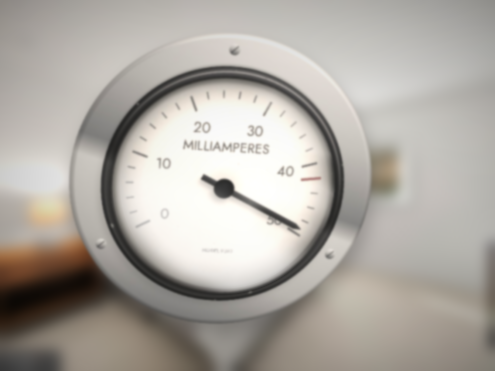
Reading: {"value": 49, "unit": "mA"}
